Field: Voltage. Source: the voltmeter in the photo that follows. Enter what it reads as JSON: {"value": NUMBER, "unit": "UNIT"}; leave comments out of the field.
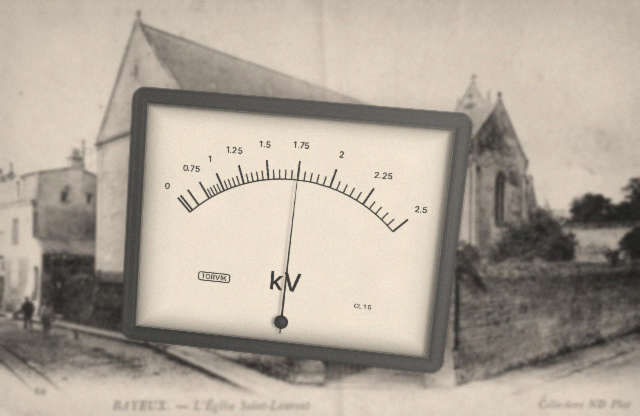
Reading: {"value": 1.75, "unit": "kV"}
